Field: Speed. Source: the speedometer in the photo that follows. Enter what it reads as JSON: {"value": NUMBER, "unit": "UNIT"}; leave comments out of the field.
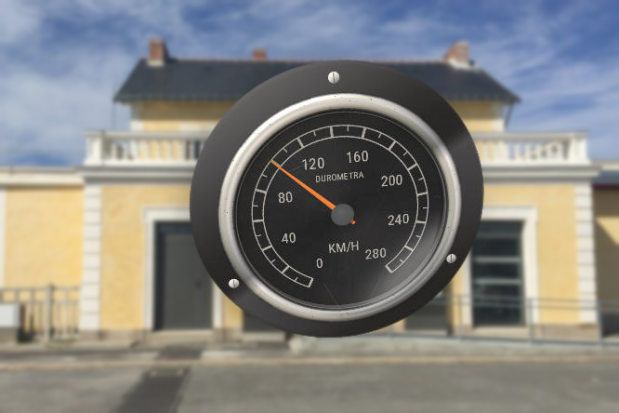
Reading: {"value": 100, "unit": "km/h"}
